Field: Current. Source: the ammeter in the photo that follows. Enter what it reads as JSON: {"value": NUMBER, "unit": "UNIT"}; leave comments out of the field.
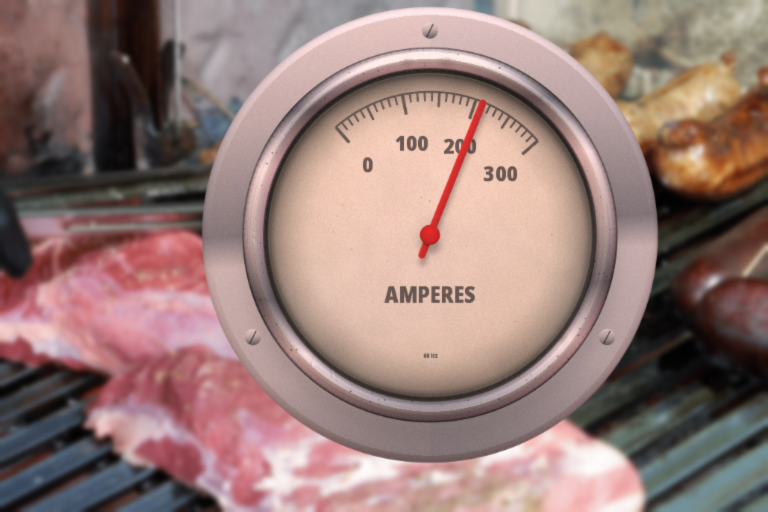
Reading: {"value": 210, "unit": "A"}
